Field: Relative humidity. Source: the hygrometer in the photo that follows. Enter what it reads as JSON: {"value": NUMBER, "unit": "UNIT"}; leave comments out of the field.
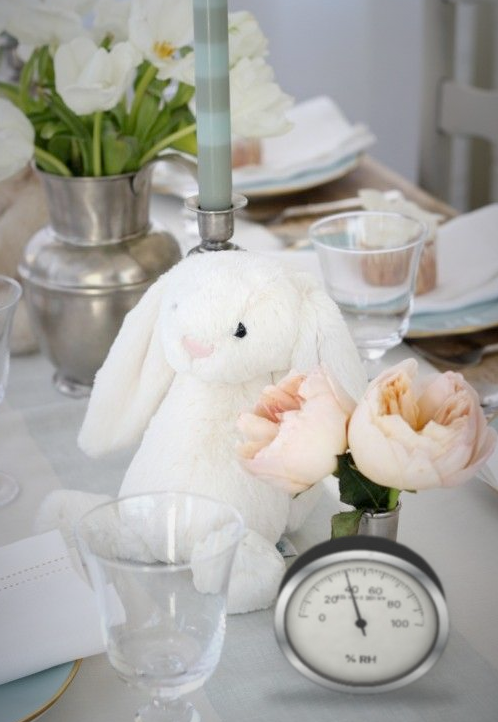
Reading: {"value": 40, "unit": "%"}
